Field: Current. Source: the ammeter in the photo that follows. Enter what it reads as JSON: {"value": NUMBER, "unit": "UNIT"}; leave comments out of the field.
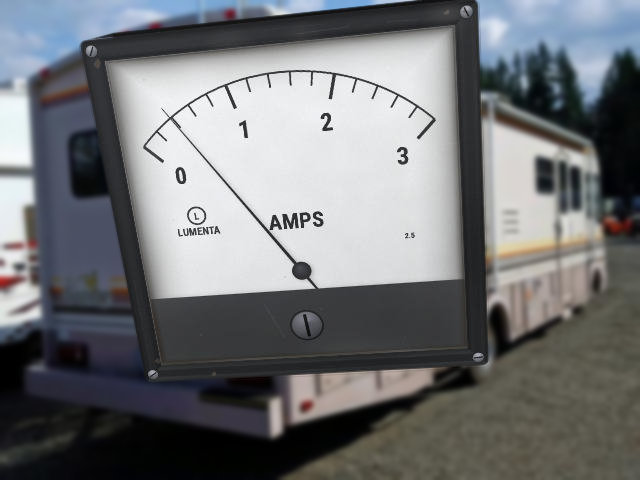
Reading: {"value": 0.4, "unit": "A"}
